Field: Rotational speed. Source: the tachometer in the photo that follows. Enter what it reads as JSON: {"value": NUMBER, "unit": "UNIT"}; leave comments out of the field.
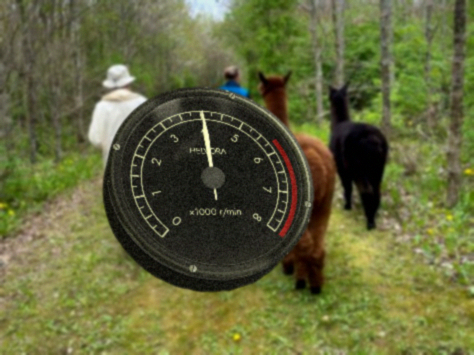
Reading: {"value": 4000, "unit": "rpm"}
